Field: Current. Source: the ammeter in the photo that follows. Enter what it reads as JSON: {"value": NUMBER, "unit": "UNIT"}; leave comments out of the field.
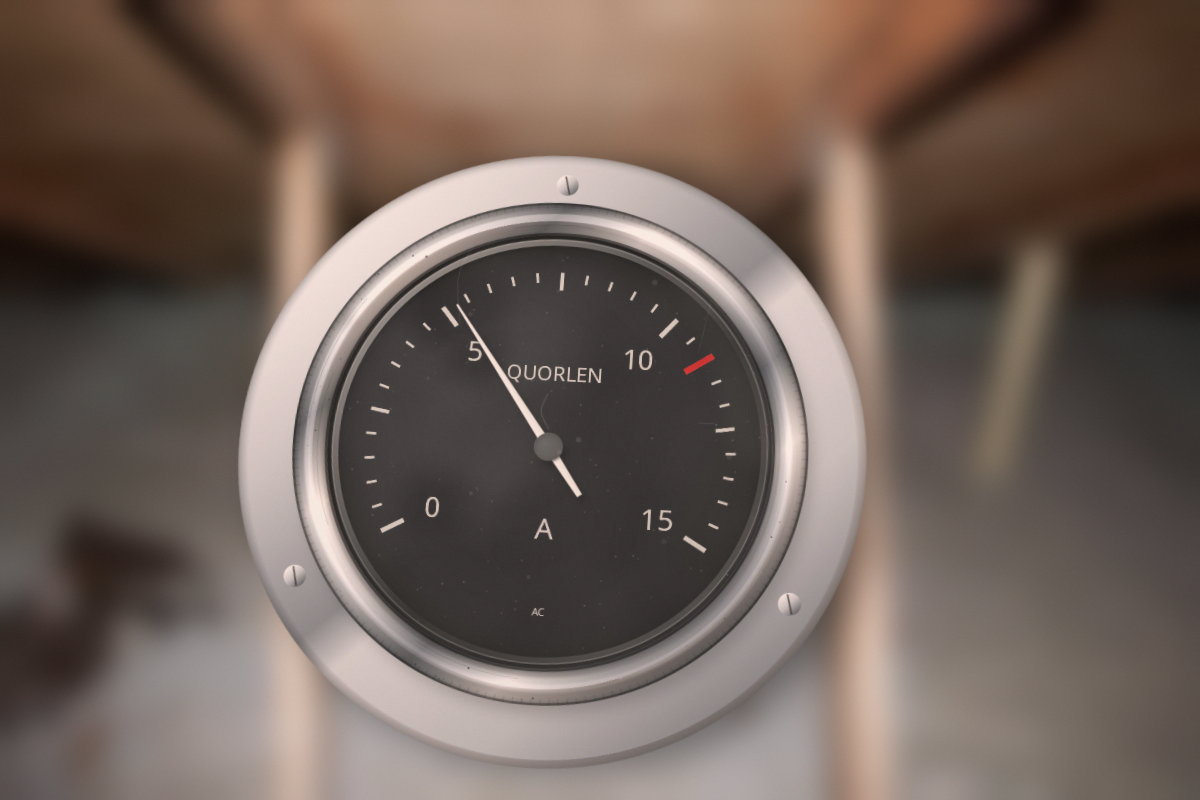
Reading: {"value": 5.25, "unit": "A"}
